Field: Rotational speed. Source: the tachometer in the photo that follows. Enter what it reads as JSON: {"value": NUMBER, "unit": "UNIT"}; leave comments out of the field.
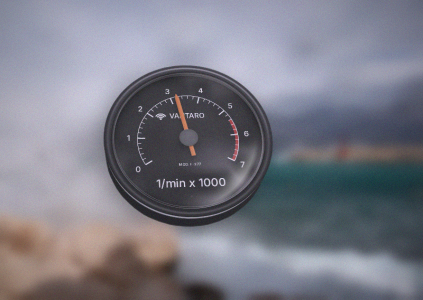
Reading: {"value": 3200, "unit": "rpm"}
